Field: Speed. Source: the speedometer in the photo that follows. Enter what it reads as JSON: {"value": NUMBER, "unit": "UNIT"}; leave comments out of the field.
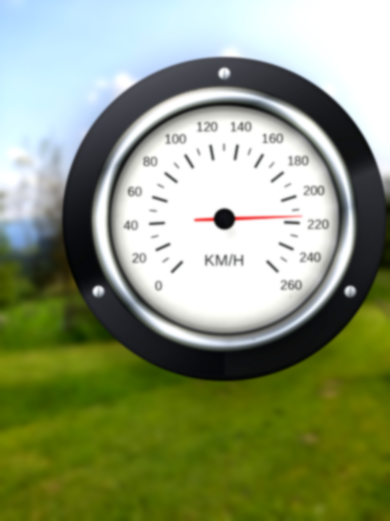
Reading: {"value": 215, "unit": "km/h"}
